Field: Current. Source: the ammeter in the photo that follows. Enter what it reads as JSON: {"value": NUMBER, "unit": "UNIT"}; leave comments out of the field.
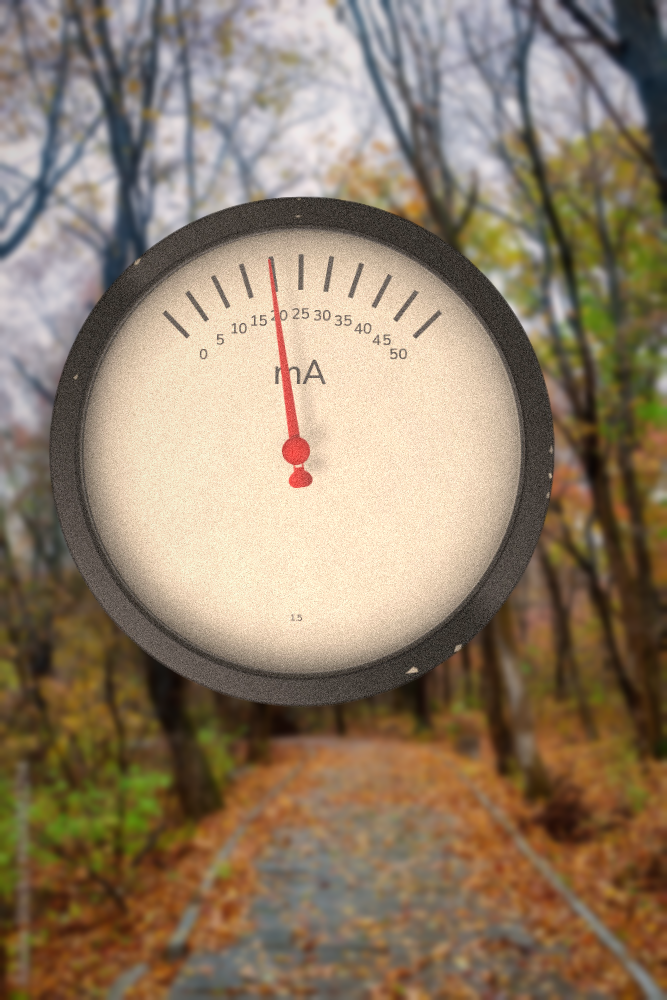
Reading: {"value": 20, "unit": "mA"}
